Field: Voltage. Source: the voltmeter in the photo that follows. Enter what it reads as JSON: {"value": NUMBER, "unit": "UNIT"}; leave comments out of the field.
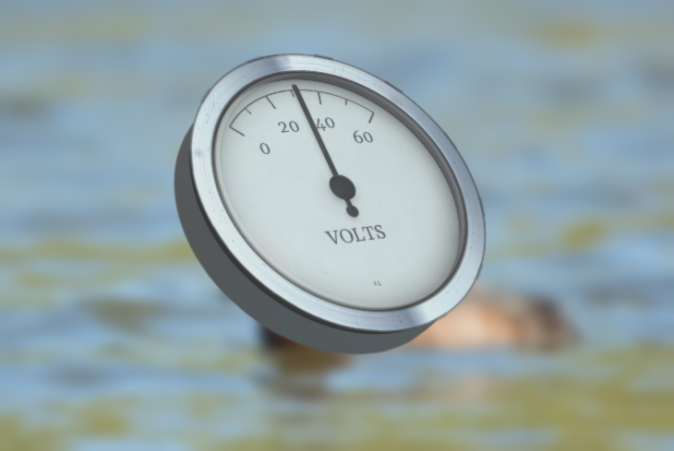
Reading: {"value": 30, "unit": "V"}
